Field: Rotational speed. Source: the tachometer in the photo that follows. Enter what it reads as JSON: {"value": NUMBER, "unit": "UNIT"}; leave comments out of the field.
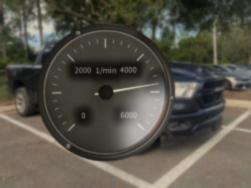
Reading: {"value": 4800, "unit": "rpm"}
